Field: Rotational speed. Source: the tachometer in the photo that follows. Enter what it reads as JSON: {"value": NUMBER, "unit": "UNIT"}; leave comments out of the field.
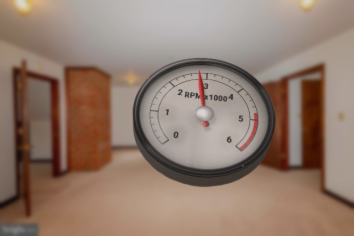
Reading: {"value": 2800, "unit": "rpm"}
